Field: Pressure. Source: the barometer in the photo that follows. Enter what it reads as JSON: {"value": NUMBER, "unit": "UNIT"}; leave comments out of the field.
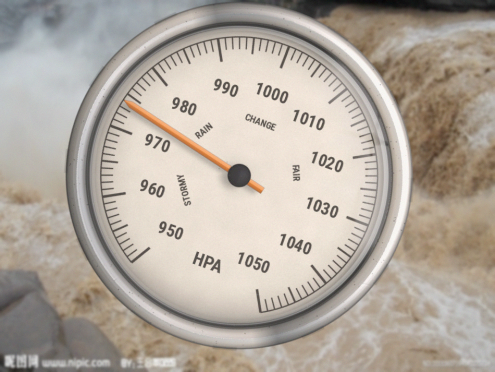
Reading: {"value": 974, "unit": "hPa"}
